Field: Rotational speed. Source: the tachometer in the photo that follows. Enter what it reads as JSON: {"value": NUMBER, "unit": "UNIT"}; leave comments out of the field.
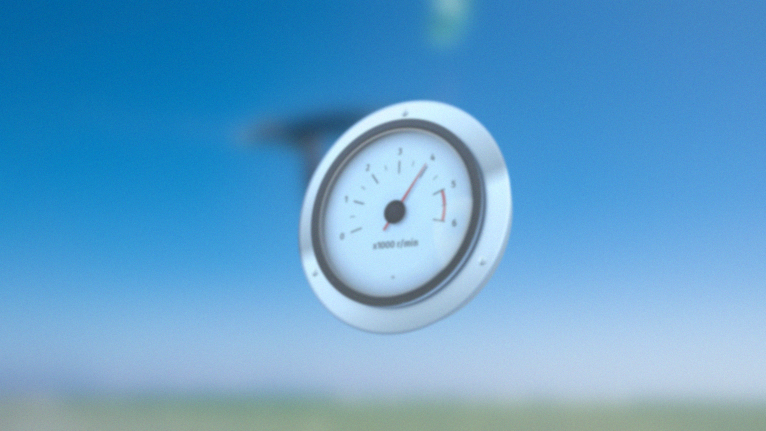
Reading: {"value": 4000, "unit": "rpm"}
